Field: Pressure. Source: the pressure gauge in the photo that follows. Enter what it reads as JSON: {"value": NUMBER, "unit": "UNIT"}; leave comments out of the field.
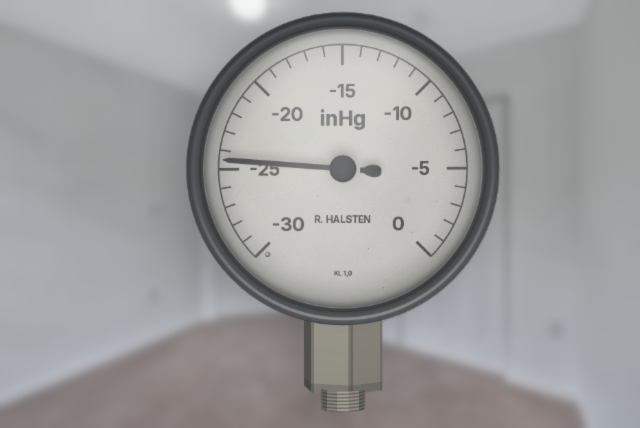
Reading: {"value": -24.5, "unit": "inHg"}
